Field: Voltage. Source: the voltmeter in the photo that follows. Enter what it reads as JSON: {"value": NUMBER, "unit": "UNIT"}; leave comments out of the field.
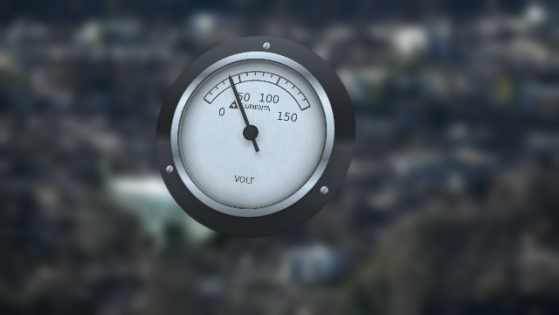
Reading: {"value": 40, "unit": "V"}
